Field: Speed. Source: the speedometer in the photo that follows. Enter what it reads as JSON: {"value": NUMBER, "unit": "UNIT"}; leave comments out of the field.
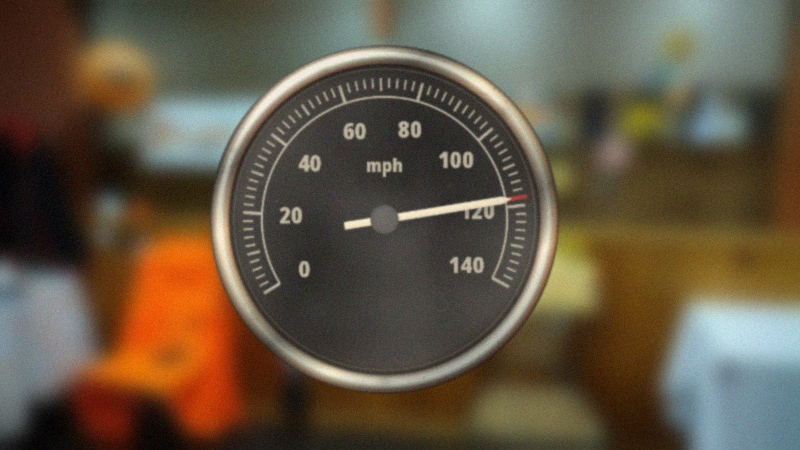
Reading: {"value": 118, "unit": "mph"}
